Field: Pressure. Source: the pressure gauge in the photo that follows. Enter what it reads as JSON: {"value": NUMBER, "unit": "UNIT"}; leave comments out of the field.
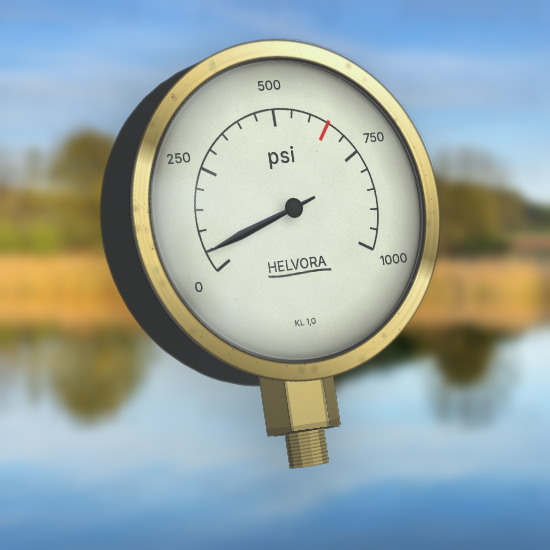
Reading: {"value": 50, "unit": "psi"}
